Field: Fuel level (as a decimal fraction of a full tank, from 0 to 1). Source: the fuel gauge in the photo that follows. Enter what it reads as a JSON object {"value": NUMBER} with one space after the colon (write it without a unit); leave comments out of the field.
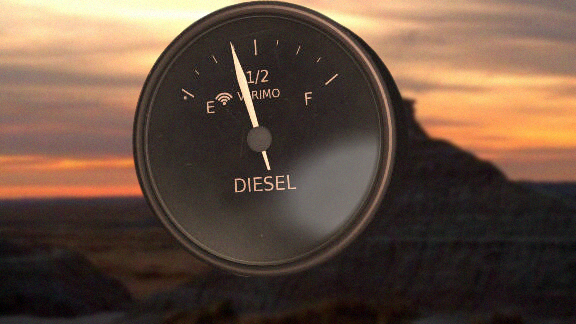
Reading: {"value": 0.375}
